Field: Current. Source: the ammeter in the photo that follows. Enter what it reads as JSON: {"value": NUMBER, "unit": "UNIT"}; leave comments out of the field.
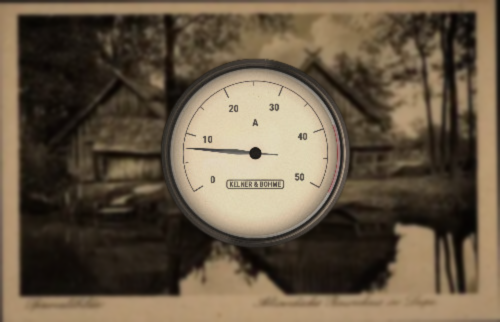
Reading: {"value": 7.5, "unit": "A"}
